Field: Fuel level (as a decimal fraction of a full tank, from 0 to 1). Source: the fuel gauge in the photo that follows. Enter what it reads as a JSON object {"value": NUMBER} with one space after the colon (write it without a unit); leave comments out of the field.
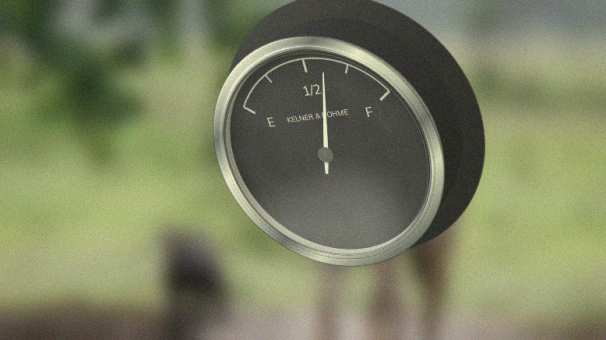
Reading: {"value": 0.625}
